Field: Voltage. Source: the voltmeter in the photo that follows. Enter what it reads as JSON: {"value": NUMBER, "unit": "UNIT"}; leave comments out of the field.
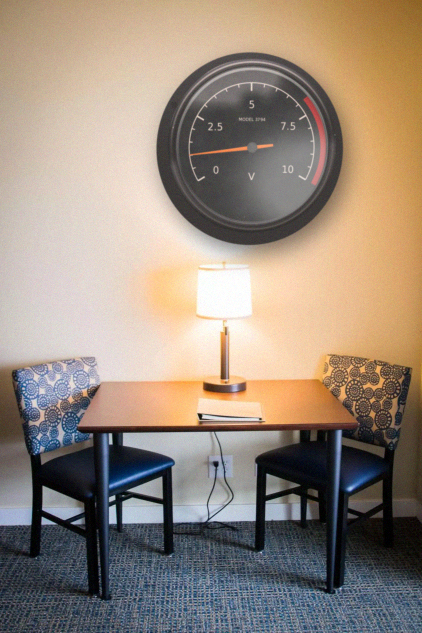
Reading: {"value": 1, "unit": "V"}
